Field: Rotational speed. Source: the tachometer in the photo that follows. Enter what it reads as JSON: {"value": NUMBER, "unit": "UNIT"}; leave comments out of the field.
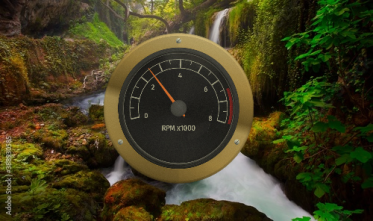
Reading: {"value": 2500, "unit": "rpm"}
